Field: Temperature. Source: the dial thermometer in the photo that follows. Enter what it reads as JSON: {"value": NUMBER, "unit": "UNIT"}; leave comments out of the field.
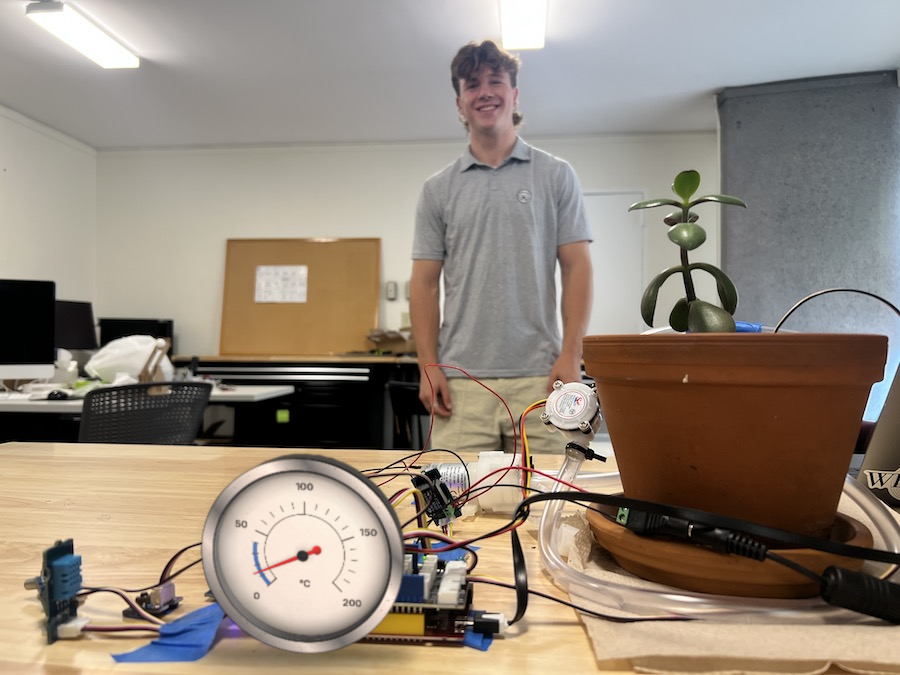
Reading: {"value": 15, "unit": "°C"}
